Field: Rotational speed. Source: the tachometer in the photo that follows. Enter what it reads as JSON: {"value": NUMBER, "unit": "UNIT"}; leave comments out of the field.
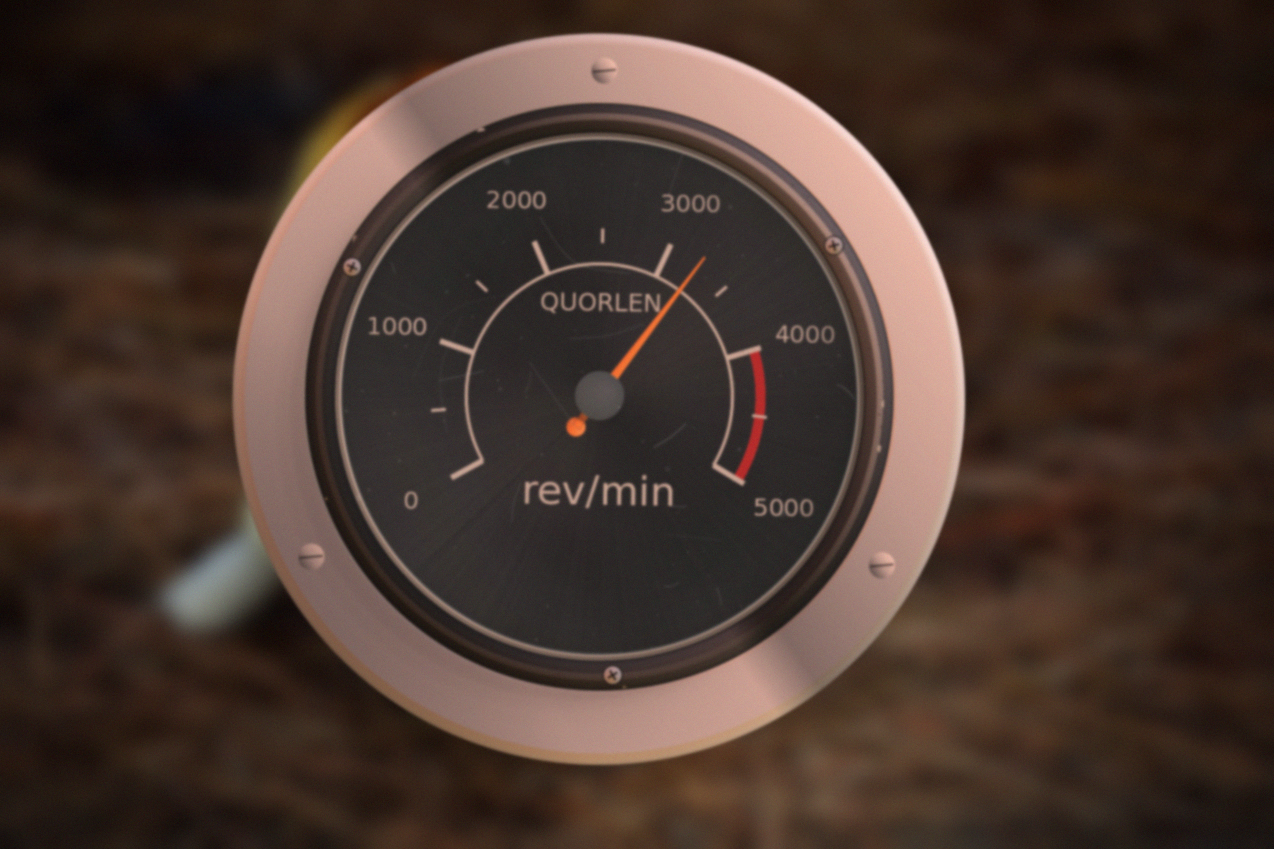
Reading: {"value": 3250, "unit": "rpm"}
